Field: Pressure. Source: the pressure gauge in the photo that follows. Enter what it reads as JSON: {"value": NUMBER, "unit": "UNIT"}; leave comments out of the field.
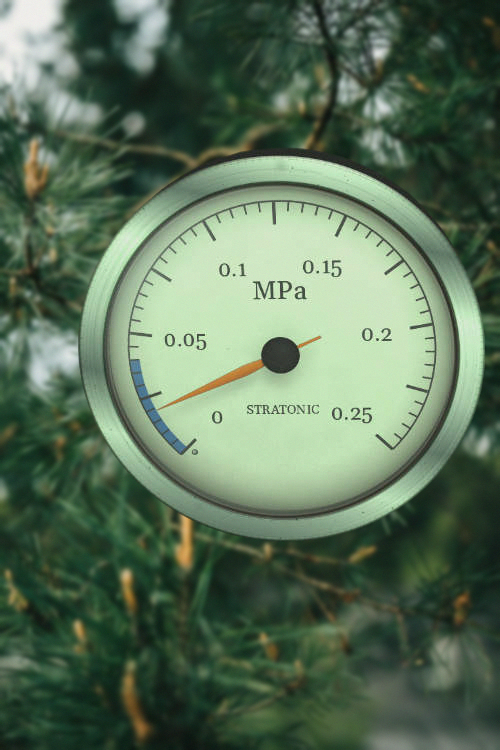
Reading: {"value": 0.02, "unit": "MPa"}
